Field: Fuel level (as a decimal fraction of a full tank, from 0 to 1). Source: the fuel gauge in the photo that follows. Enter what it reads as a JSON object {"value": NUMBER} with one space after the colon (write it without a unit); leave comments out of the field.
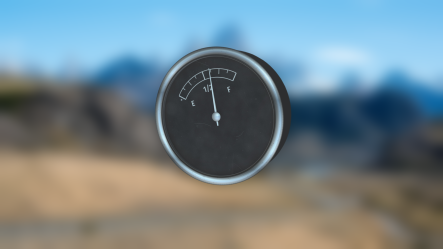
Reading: {"value": 0.625}
